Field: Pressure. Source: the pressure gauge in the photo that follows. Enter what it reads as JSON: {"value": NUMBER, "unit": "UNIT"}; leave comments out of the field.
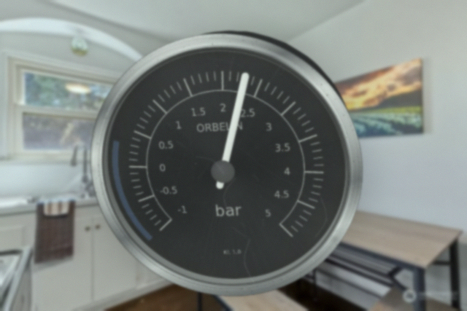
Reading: {"value": 2.3, "unit": "bar"}
